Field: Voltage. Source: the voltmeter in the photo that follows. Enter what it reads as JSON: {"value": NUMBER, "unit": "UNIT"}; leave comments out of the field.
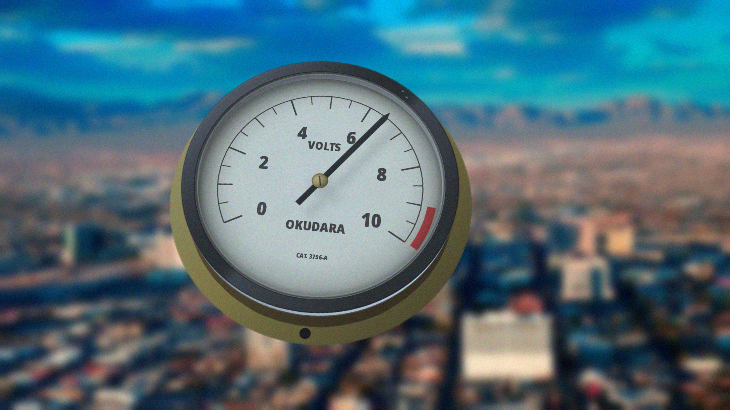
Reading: {"value": 6.5, "unit": "V"}
